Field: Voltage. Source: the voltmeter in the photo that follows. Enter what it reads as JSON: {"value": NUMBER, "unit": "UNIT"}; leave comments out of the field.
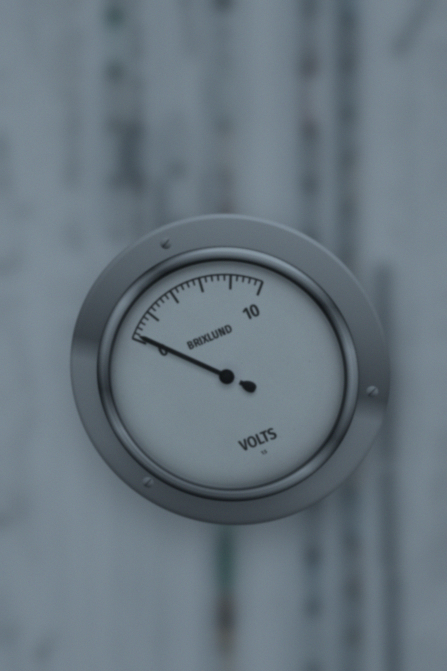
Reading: {"value": 0.4, "unit": "V"}
